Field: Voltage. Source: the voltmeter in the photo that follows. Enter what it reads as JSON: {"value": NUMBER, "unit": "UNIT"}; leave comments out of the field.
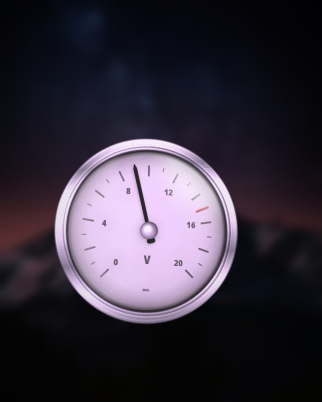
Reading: {"value": 9, "unit": "V"}
